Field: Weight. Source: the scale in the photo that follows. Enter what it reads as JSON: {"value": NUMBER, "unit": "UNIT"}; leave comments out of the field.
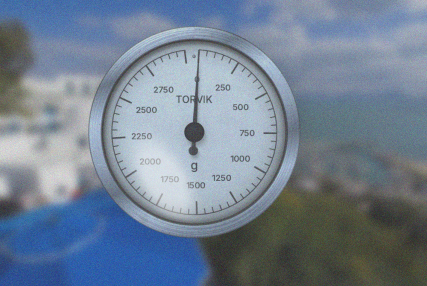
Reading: {"value": 0, "unit": "g"}
